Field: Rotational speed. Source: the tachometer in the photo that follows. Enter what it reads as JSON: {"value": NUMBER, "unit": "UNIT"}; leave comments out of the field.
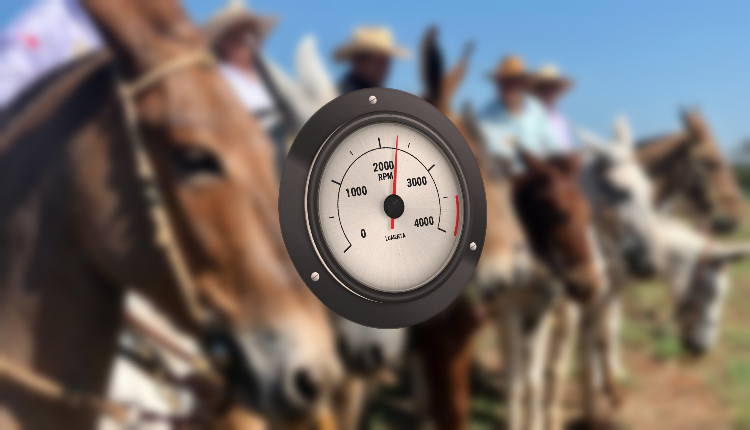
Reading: {"value": 2250, "unit": "rpm"}
